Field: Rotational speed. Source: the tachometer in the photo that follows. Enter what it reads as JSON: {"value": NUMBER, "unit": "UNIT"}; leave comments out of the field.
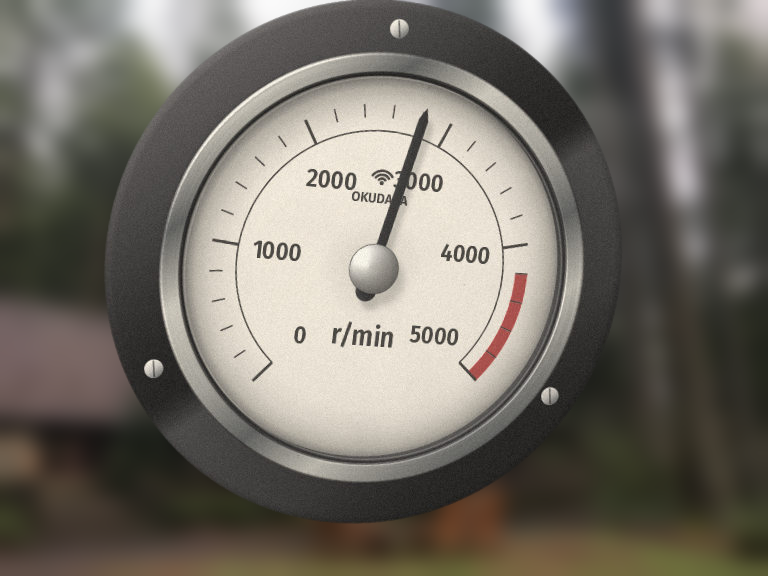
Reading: {"value": 2800, "unit": "rpm"}
